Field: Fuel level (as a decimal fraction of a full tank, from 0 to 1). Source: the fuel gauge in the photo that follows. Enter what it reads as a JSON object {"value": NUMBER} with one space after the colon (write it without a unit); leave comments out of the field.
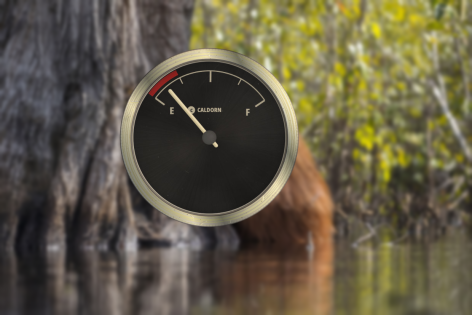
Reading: {"value": 0.125}
